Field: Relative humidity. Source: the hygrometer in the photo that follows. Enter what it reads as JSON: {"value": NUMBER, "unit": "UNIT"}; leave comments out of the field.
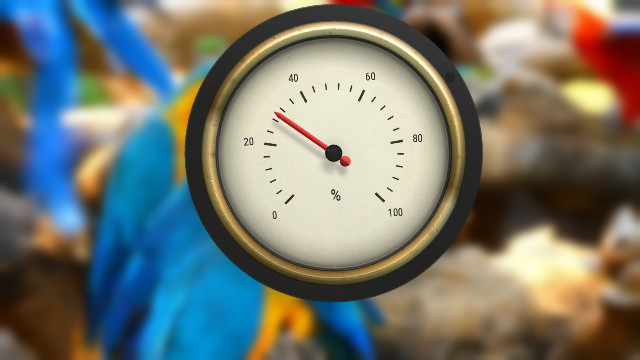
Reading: {"value": 30, "unit": "%"}
